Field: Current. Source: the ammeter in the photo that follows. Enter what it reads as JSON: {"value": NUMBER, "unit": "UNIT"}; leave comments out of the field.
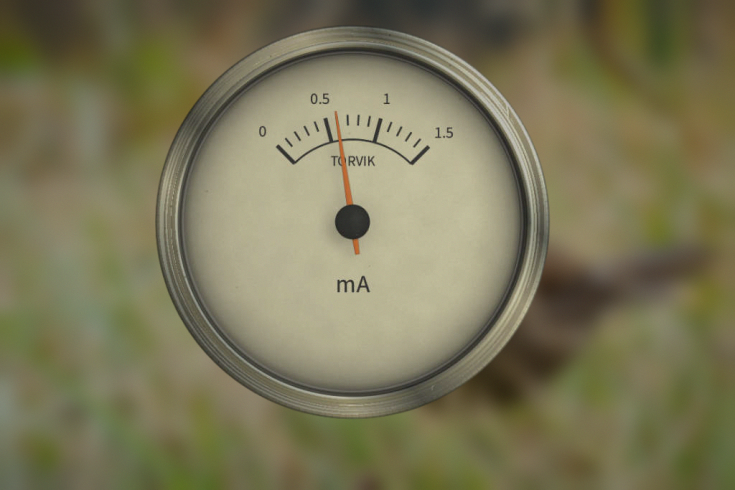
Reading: {"value": 0.6, "unit": "mA"}
